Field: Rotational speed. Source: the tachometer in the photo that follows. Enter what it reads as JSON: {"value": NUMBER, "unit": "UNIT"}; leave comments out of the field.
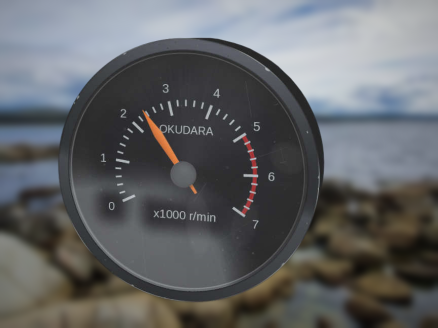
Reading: {"value": 2400, "unit": "rpm"}
